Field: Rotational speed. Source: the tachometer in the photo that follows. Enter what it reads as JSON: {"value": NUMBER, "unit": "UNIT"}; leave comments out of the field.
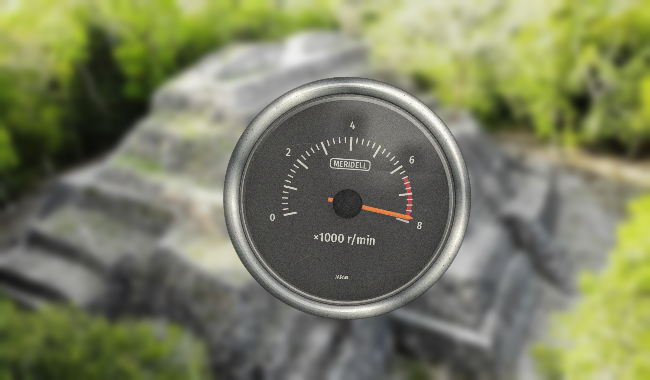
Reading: {"value": 7800, "unit": "rpm"}
